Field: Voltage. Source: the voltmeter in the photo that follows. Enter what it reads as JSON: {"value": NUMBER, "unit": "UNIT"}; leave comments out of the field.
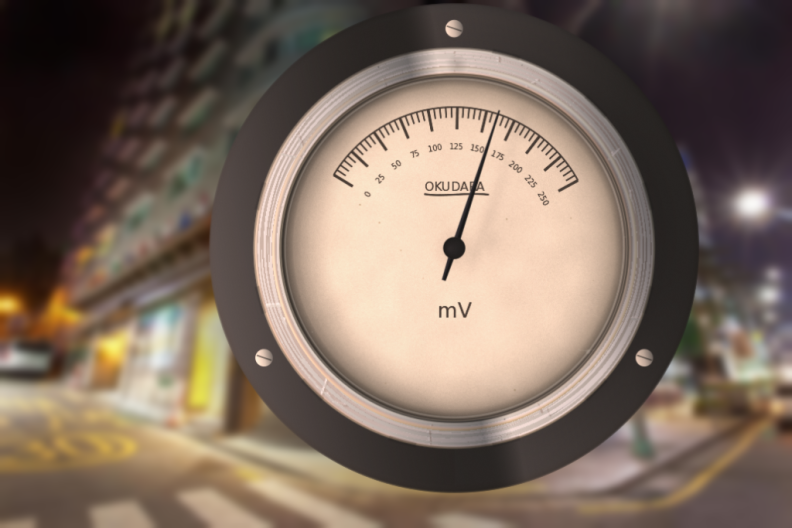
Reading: {"value": 160, "unit": "mV"}
